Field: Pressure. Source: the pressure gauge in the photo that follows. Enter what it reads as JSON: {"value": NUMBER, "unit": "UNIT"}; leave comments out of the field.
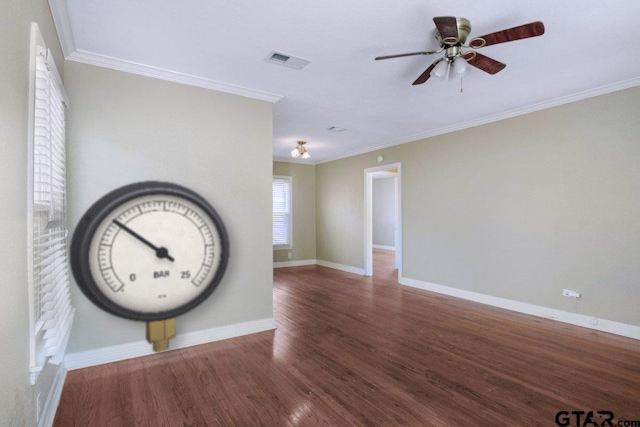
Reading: {"value": 7.5, "unit": "bar"}
